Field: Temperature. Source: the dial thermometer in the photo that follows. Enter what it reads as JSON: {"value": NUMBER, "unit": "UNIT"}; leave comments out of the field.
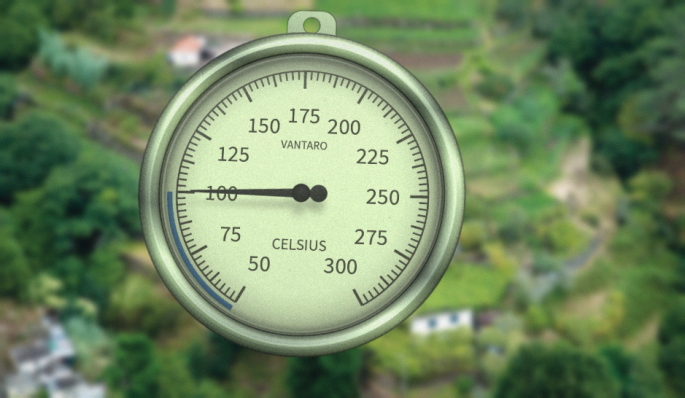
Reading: {"value": 100, "unit": "°C"}
